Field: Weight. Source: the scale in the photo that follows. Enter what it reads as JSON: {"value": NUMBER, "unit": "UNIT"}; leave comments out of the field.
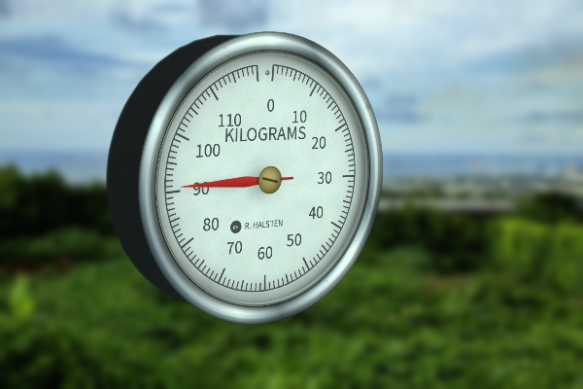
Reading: {"value": 91, "unit": "kg"}
